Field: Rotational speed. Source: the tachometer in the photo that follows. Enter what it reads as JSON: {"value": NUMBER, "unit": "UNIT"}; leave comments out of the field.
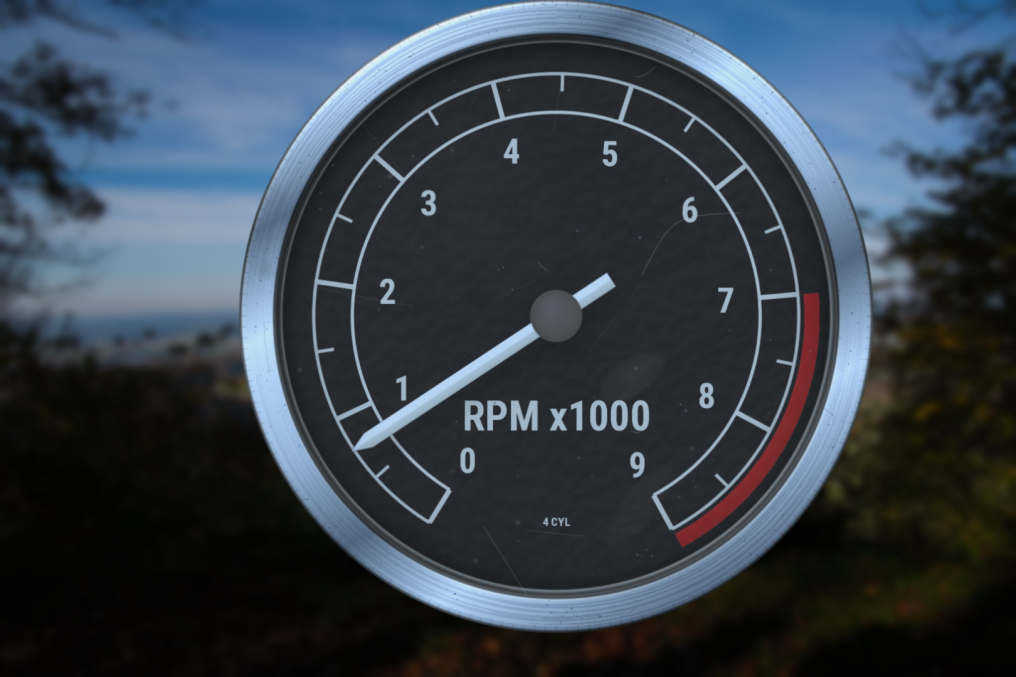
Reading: {"value": 750, "unit": "rpm"}
